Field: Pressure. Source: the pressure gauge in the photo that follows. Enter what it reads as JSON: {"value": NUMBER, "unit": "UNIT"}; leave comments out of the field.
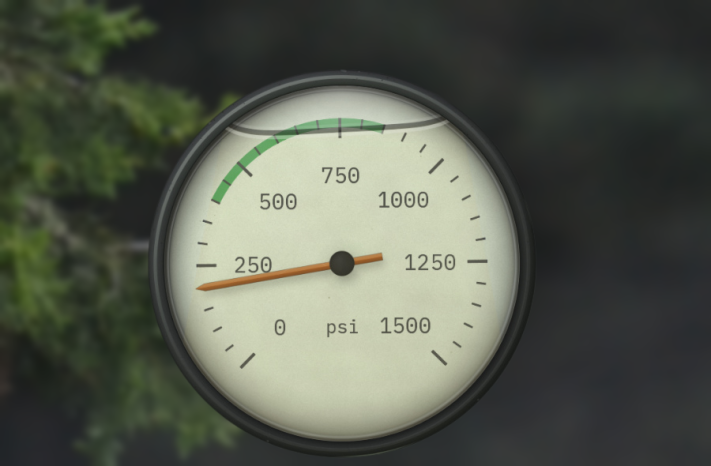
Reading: {"value": 200, "unit": "psi"}
